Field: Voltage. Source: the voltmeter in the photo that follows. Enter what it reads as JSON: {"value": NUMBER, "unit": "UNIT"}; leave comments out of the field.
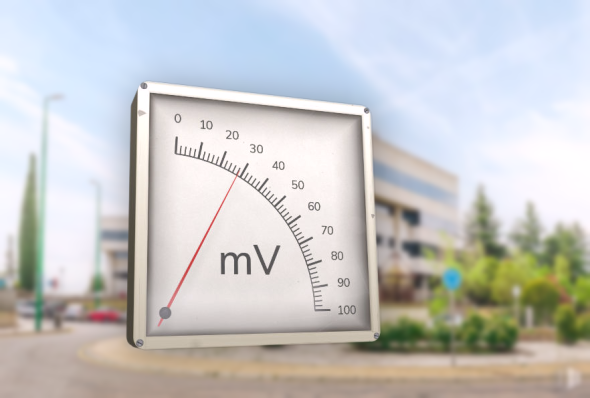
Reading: {"value": 28, "unit": "mV"}
